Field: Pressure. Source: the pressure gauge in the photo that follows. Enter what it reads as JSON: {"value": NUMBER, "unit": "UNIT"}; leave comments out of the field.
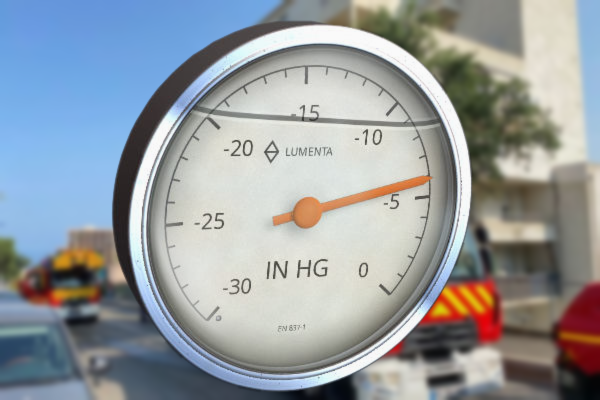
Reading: {"value": -6, "unit": "inHg"}
